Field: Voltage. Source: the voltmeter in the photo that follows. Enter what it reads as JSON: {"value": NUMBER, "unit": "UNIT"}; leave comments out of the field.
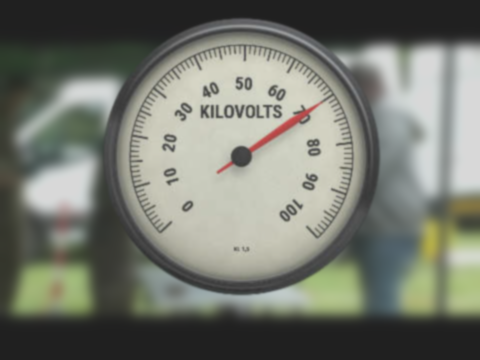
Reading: {"value": 70, "unit": "kV"}
